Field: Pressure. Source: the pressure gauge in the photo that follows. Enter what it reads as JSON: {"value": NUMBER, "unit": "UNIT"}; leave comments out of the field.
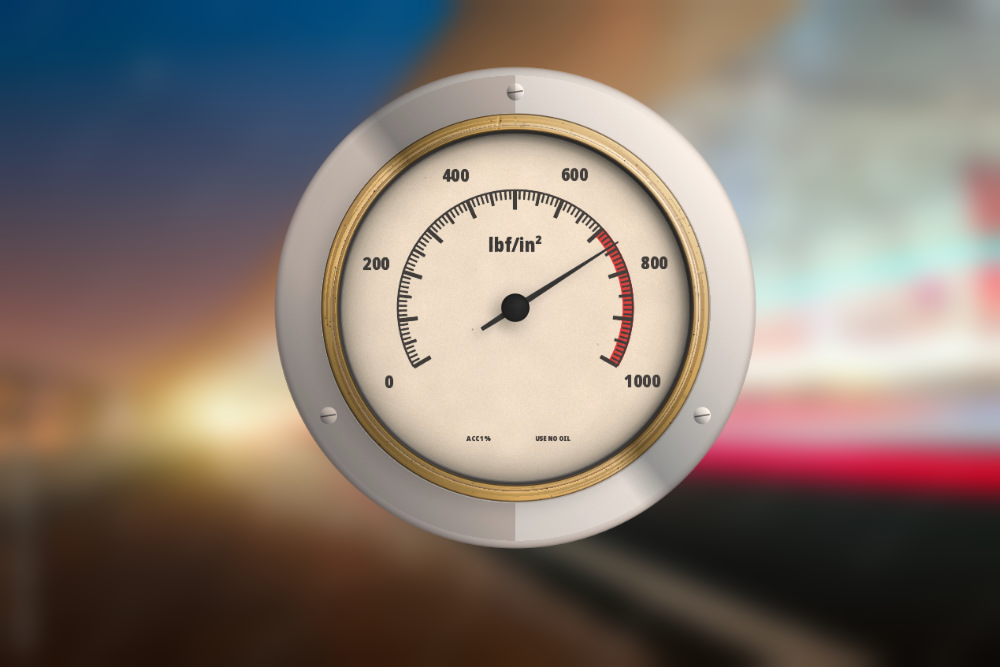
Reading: {"value": 740, "unit": "psi"}
